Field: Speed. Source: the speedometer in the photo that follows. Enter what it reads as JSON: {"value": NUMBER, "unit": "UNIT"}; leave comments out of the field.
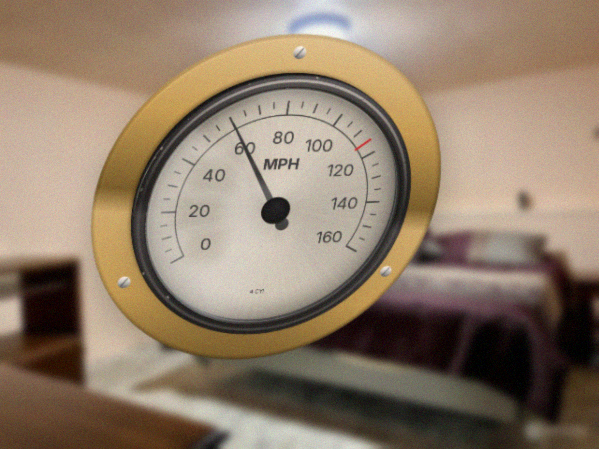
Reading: {"value": 60, "unit": "mph"}
